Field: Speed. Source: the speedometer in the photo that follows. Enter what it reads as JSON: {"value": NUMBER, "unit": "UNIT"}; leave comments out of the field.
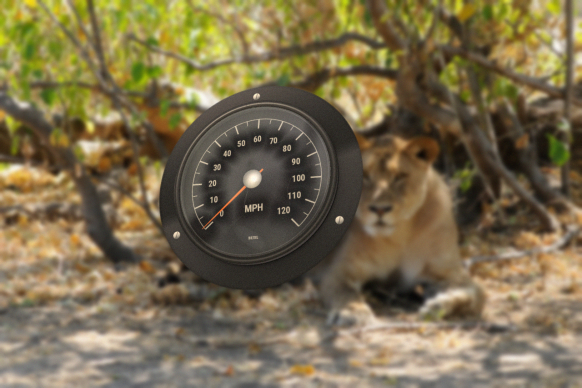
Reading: {"value": 0, "unit": "mph"}
